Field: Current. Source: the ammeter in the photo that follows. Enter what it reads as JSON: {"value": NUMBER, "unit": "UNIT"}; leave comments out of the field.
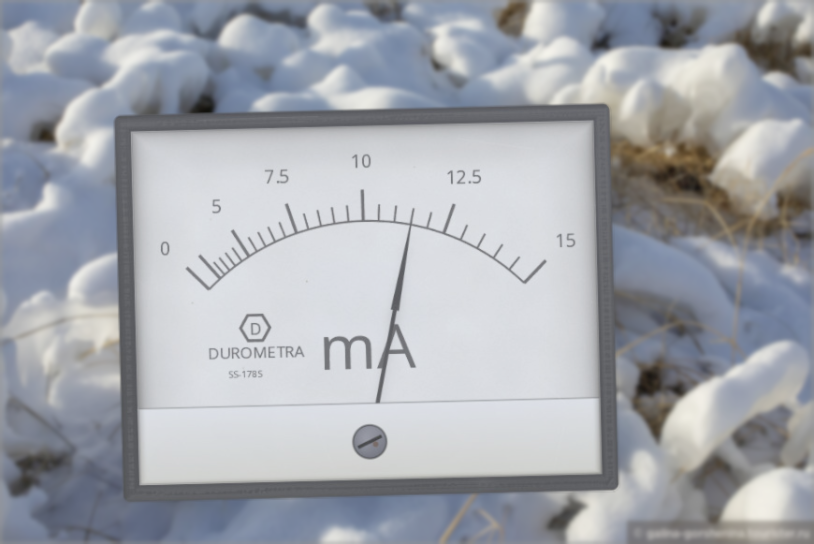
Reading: {"value": 11.5, "unit": "mA"}
